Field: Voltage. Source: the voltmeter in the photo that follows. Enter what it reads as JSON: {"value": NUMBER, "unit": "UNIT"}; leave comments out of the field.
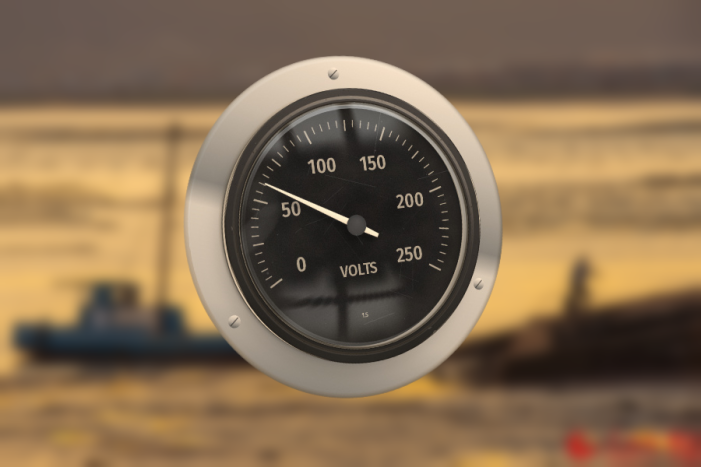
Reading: {"value": 60, "unit": "V"}
